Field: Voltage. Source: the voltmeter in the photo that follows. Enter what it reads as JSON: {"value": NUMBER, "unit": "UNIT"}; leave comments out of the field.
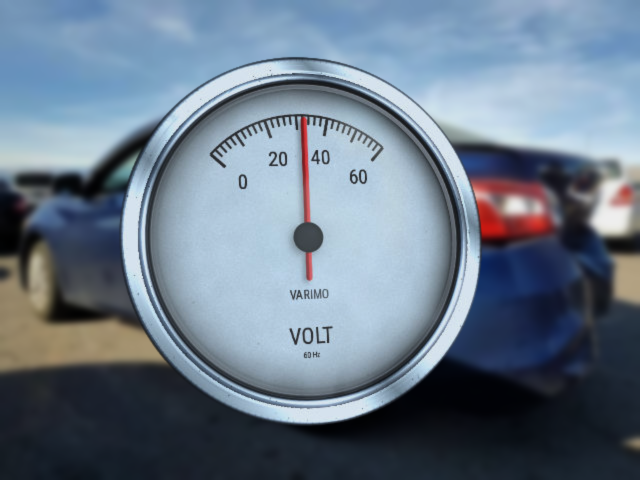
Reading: {"value": 32, "unit": "V"}
